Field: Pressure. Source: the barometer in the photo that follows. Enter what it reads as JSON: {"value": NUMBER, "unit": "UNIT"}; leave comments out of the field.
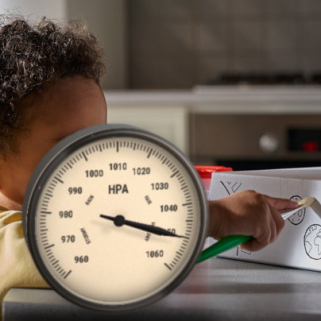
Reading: {"value": 1050, "unit": "hPa"}
